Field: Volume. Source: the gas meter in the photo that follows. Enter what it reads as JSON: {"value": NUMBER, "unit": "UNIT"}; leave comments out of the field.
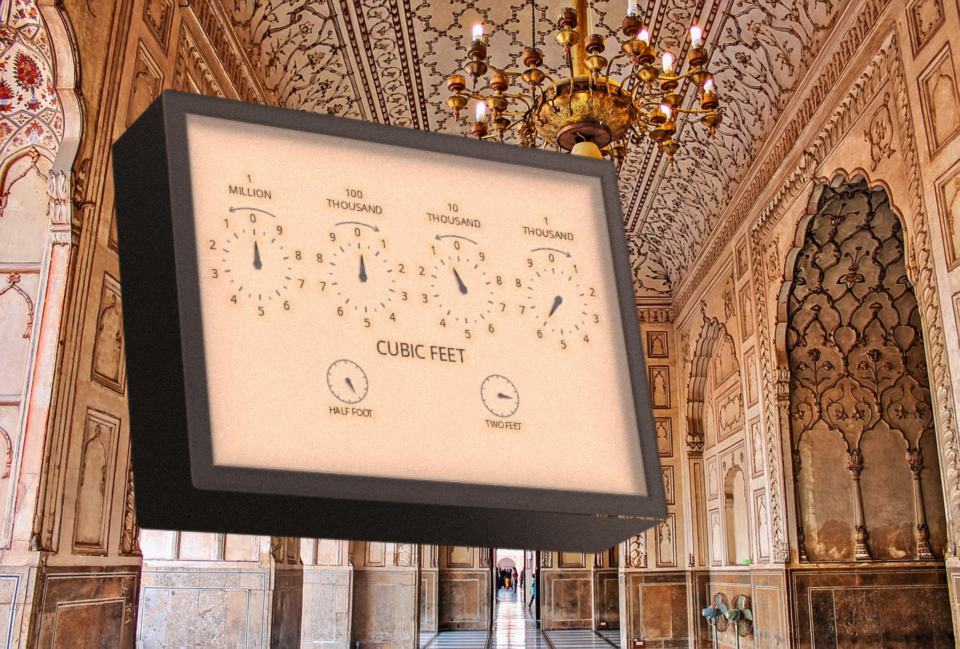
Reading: {"value": 600, "unit": "ft³"}
